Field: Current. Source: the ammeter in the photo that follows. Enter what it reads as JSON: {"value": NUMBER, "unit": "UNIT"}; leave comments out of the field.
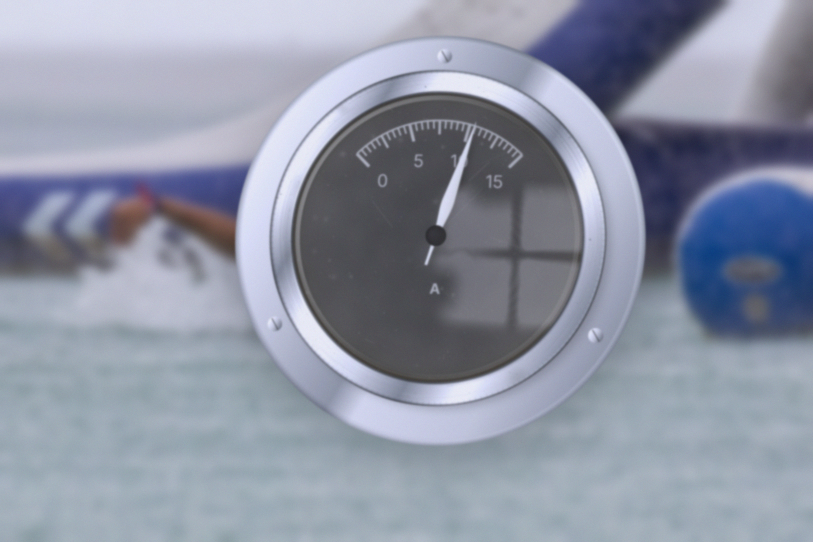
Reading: {"value": 10.5, "unit": "A"}
